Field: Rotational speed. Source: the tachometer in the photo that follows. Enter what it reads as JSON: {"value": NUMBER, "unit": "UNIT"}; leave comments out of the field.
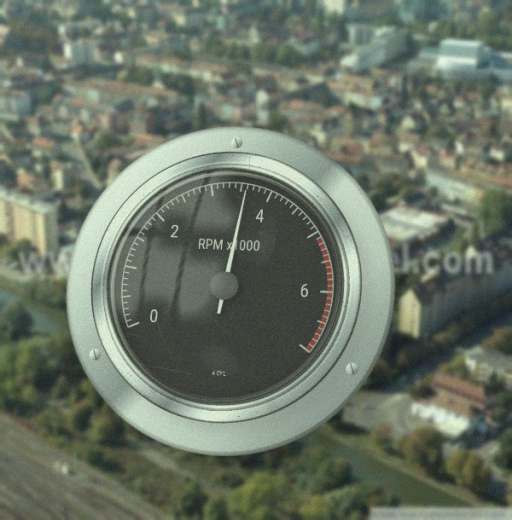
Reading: {"value": 3600, "unit": "rpm"}
